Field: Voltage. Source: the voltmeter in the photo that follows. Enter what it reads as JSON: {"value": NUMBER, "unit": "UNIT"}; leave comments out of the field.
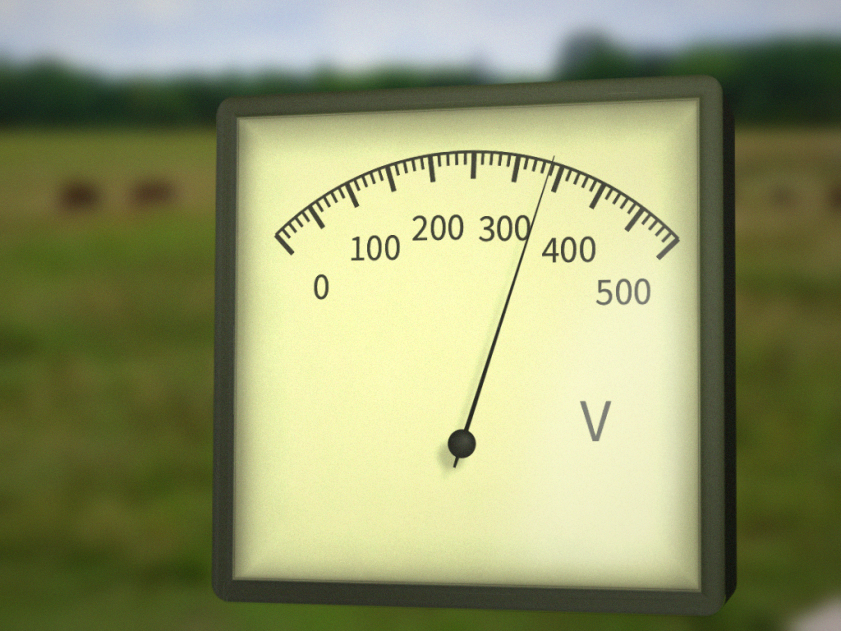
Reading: {"value": 340, "unit": "V"}
